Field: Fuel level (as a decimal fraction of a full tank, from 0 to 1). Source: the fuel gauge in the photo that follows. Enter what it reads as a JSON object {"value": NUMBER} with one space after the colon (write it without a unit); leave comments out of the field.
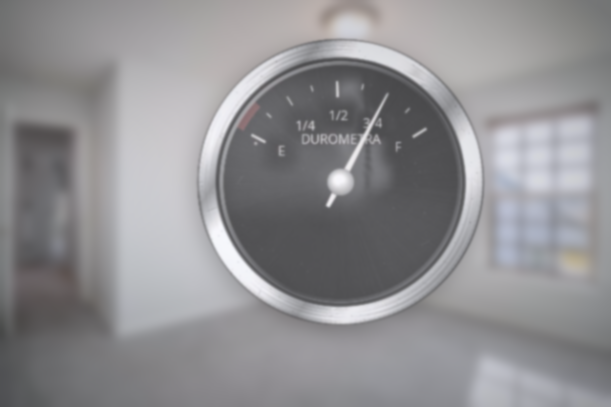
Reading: {"value": 0.75}
